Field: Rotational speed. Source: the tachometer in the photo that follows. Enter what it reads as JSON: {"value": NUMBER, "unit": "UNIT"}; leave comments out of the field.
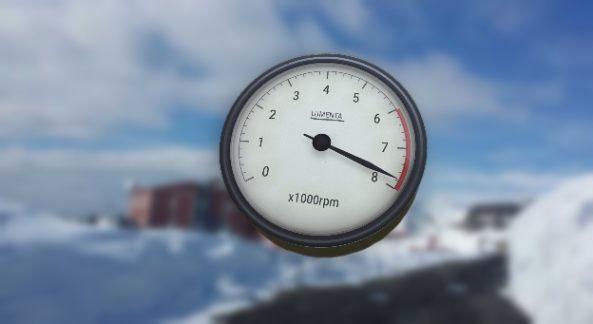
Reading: {"value": 7800, "unit": "rpm"}
